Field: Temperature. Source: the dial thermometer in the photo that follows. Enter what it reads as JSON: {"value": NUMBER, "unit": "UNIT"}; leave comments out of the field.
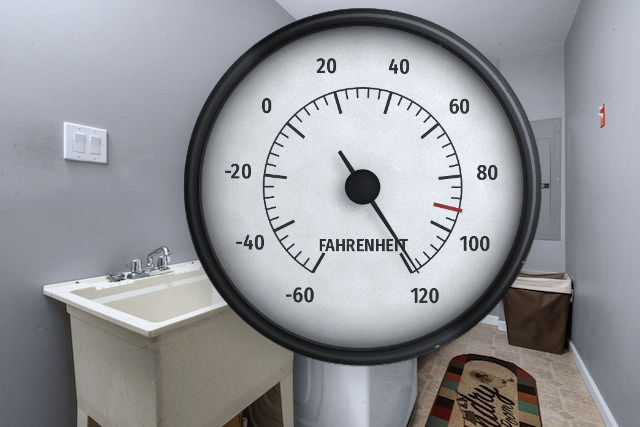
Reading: {"value": 118, "unit": "°F"}
